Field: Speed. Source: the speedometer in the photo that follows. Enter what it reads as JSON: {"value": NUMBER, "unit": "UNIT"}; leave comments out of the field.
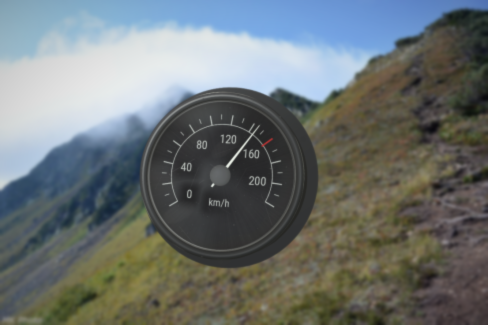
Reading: {"value": 145, "unit": "km/h"}
